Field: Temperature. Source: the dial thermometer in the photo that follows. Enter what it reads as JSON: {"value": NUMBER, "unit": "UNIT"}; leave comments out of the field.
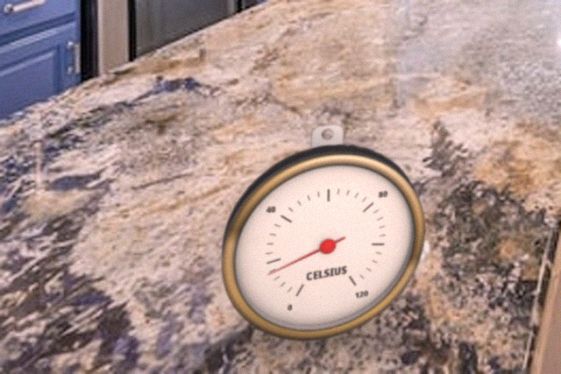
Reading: {"value": 16, "unit": "°C"}
